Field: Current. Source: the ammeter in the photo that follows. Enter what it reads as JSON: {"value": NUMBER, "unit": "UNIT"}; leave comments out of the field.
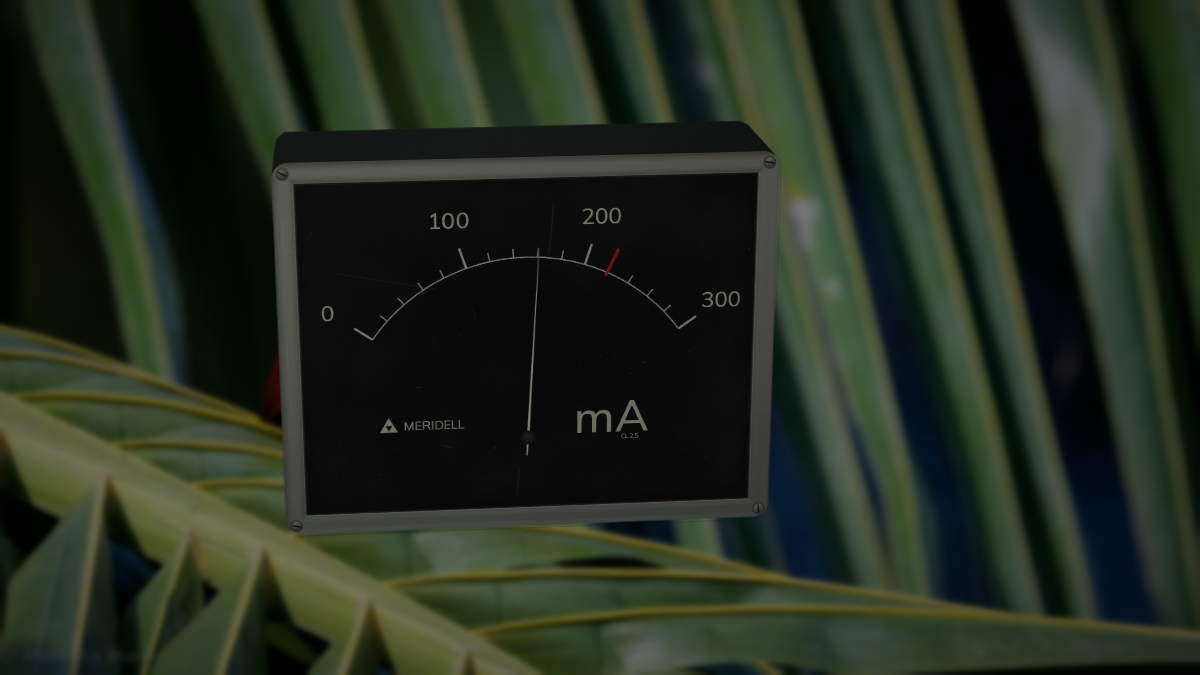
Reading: {"value": 160, "unit": "mA"}
